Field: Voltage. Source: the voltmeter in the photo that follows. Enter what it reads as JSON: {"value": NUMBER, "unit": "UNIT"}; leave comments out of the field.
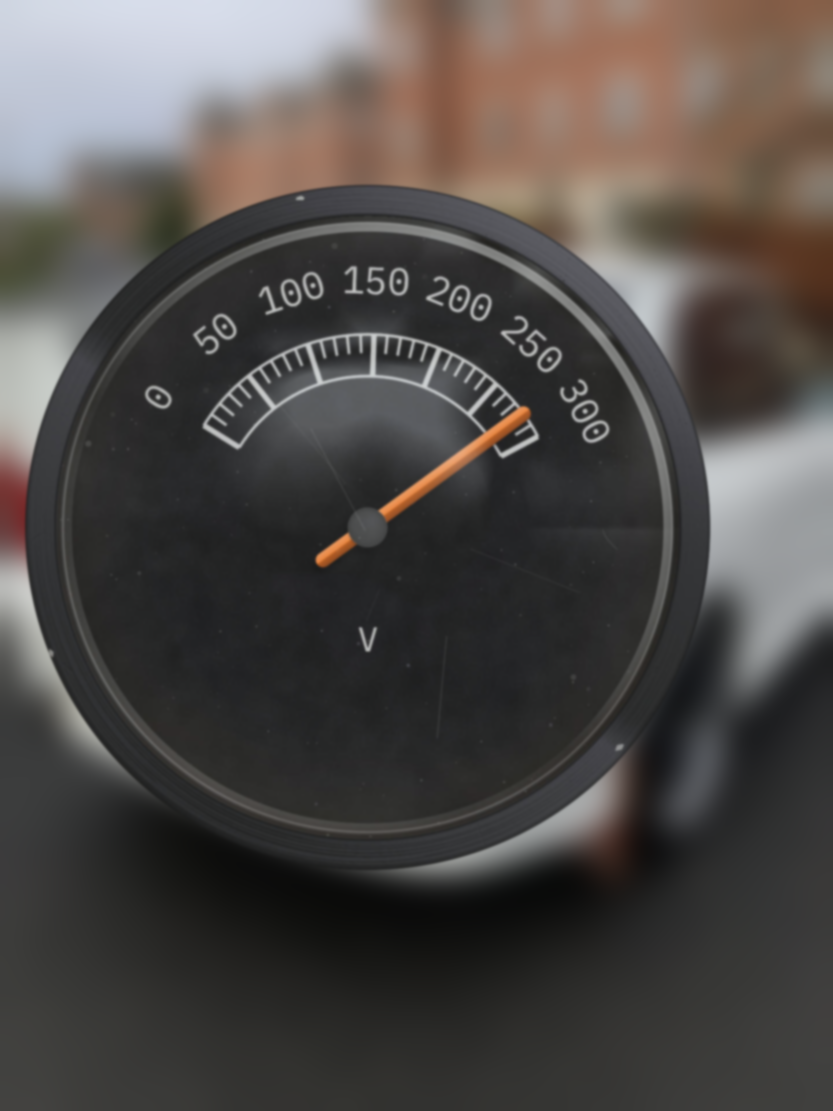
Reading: {"value": 280, "unit": "V"}
